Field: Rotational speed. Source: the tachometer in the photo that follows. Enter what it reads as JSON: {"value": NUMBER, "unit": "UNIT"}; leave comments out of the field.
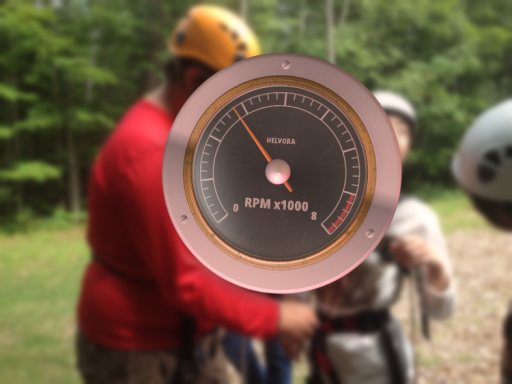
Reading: {"value": 2800, "unit": "rpm"}
